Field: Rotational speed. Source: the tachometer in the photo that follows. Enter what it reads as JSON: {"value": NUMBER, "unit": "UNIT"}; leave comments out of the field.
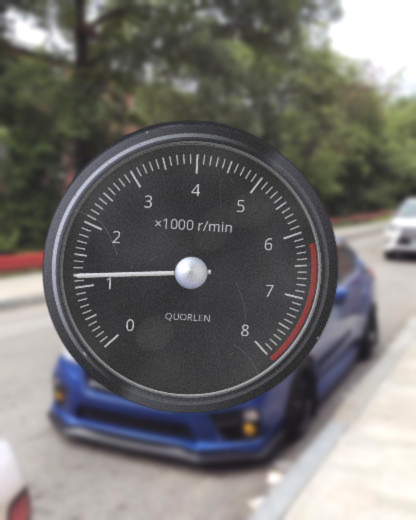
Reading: {"value": 1200, "unit": "rpm"}
